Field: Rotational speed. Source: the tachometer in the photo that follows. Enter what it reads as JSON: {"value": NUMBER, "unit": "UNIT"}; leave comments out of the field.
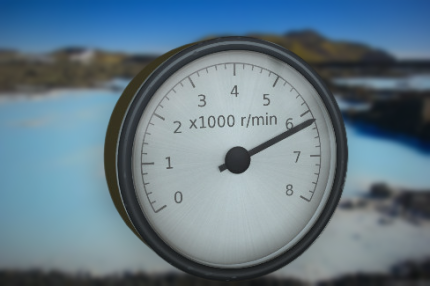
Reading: {"value": 6200, "unit": "rpm"}
